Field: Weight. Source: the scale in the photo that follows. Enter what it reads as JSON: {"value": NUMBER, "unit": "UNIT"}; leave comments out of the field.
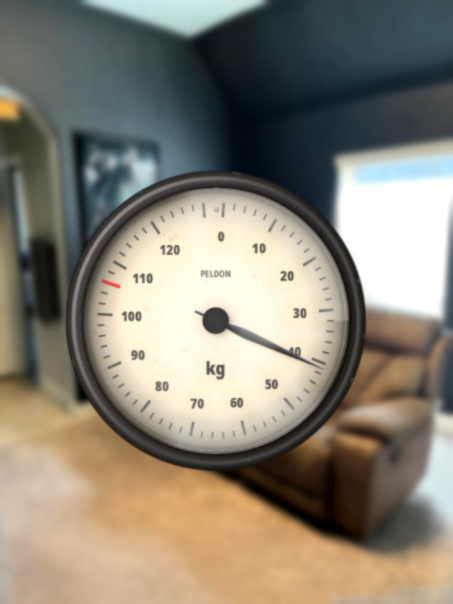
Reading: {"value": 41, "unit": "kg"}
